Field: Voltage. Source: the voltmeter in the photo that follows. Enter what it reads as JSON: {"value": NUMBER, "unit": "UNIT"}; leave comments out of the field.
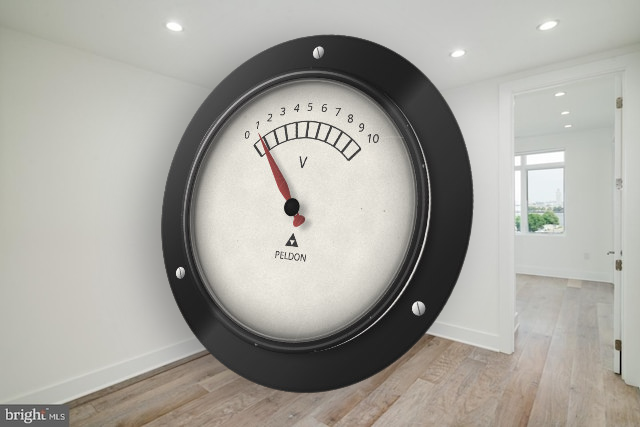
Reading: {"value": 1, "unit": "V"}
